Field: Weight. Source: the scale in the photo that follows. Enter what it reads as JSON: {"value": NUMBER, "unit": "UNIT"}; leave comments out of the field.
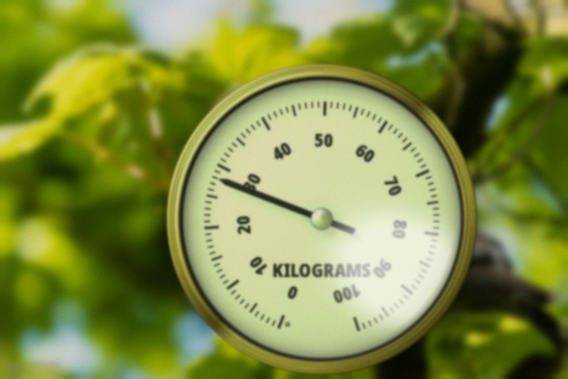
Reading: {"value": 28, "unit": "kg"}
